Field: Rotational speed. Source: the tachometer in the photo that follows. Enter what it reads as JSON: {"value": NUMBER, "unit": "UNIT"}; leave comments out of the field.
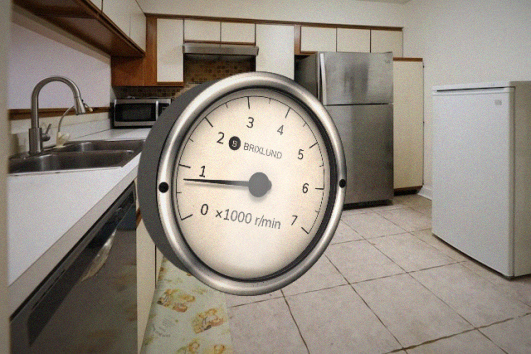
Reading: {"value": 750, "unit": "rpm"}
